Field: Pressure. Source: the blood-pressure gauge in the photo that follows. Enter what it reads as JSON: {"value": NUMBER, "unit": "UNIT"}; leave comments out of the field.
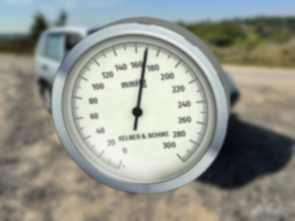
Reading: {"value": 170, "unit": "mmHg"}
